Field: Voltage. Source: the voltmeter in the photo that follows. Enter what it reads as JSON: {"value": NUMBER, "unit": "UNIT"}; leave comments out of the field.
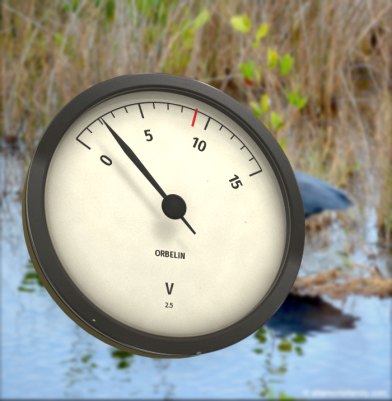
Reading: {"value": 2, "unit": "V"}
